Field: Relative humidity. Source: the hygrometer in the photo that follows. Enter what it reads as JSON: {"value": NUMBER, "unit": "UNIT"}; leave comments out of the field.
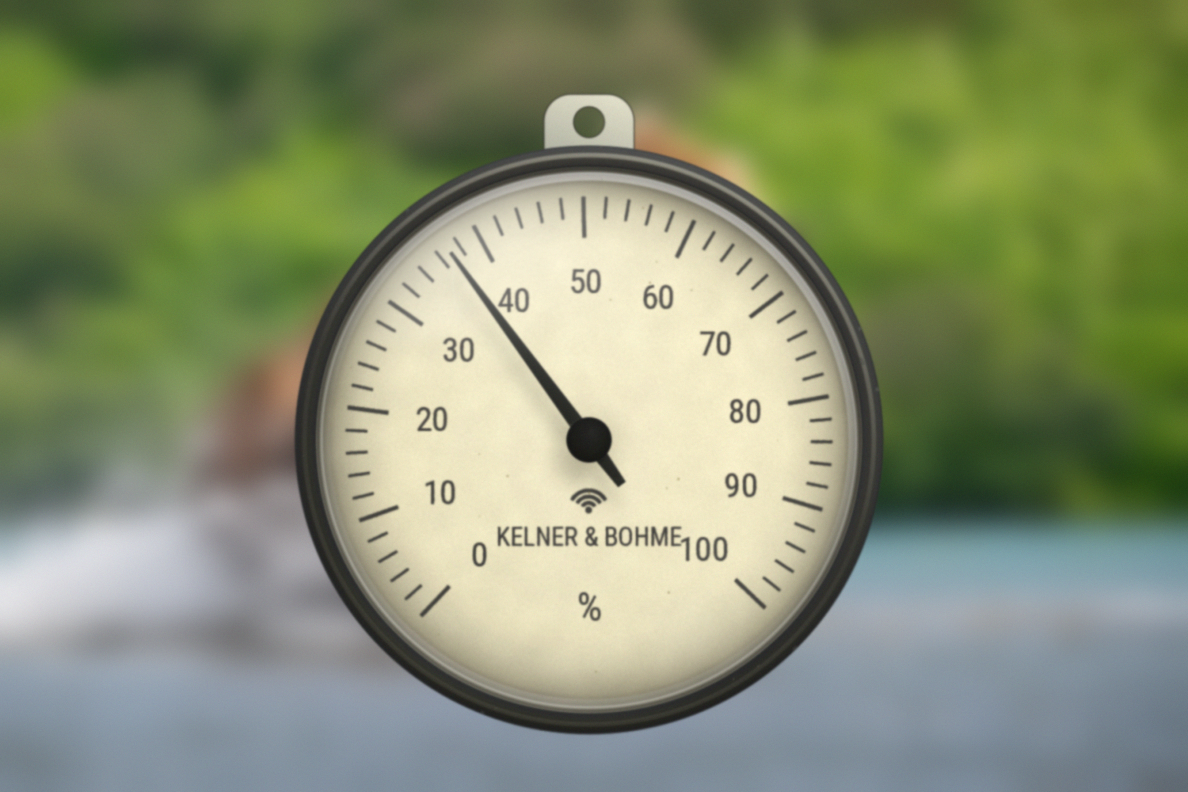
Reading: {"value": 37, "unit": "%"}
